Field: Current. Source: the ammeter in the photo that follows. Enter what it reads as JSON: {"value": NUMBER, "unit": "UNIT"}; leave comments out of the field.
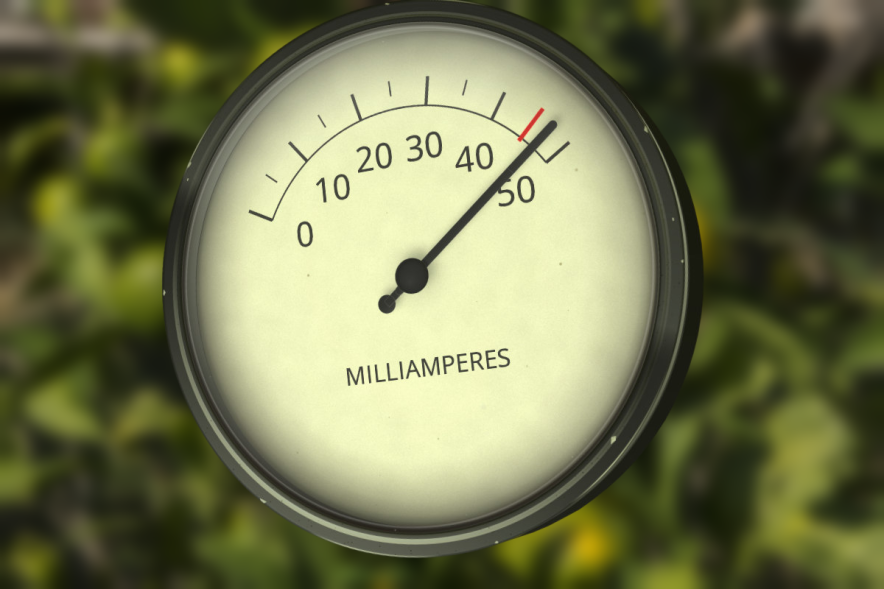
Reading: {"value": 47.5, "unit": "mA"}
